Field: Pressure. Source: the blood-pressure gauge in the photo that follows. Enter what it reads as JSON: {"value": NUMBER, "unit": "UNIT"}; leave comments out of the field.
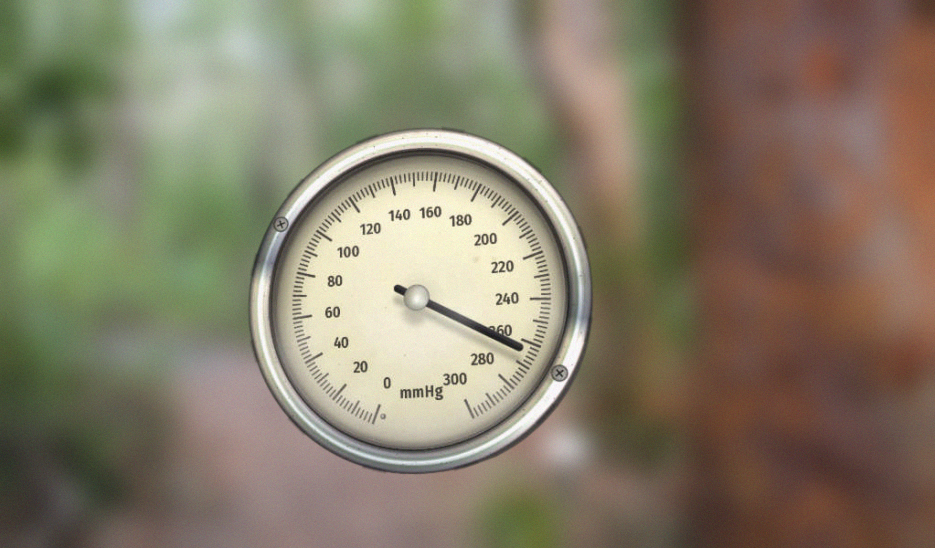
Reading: {"value": 264, "unit": "mmHg"}
